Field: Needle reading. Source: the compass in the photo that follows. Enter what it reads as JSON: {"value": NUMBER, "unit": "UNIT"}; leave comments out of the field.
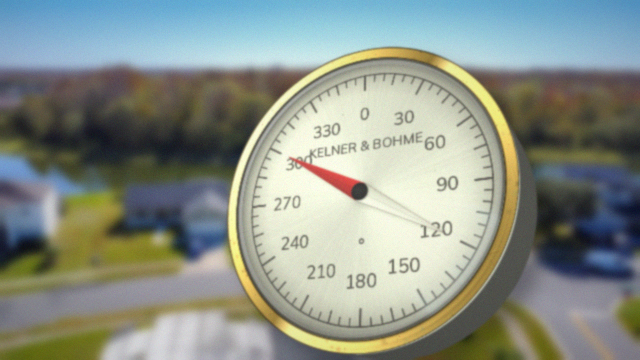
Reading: {"value": 300, "unit": "°"}
